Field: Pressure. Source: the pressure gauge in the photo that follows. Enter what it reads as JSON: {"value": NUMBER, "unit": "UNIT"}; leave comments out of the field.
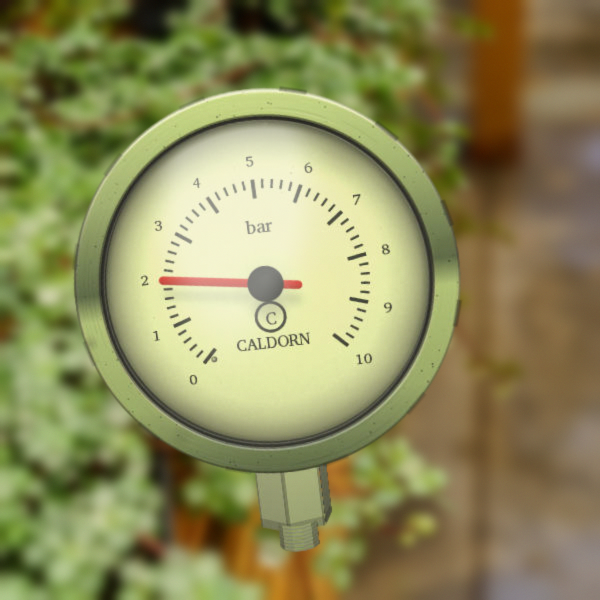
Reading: {"value": 2, "unit": "bar"}
